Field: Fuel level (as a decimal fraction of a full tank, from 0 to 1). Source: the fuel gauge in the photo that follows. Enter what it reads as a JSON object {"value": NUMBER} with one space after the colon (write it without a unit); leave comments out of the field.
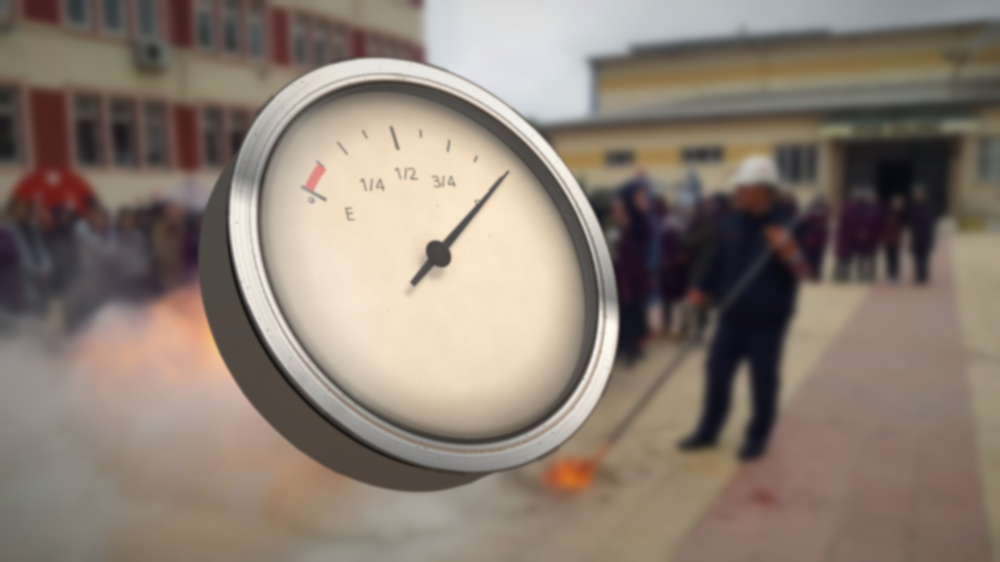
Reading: {"value": 1}
